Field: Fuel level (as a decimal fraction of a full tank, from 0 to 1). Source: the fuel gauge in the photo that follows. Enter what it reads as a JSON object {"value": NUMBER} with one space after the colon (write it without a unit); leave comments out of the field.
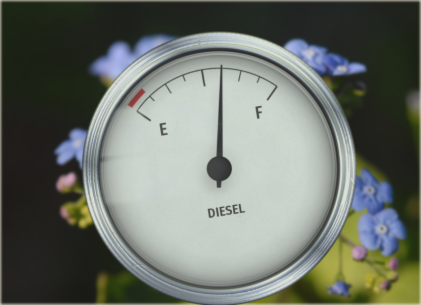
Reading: {"value": 0.625}
